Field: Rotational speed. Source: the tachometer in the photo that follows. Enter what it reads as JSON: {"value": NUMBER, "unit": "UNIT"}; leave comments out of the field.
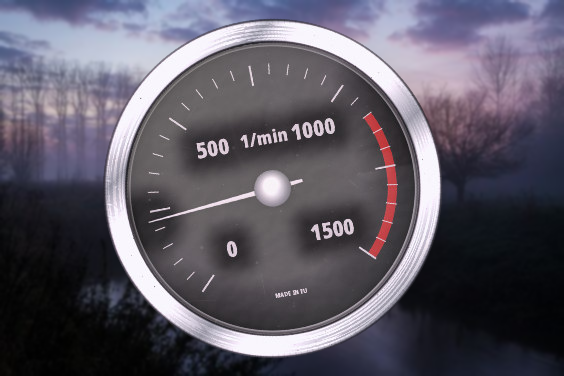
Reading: {"value": 225, "unit": "rpm"}
